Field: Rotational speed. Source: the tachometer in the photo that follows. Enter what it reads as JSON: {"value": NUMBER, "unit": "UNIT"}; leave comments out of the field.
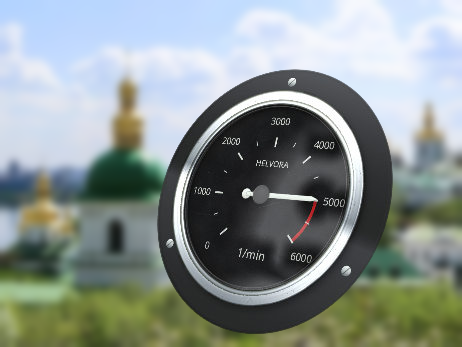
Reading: {"value": 5000, "unit": "rpm"}
